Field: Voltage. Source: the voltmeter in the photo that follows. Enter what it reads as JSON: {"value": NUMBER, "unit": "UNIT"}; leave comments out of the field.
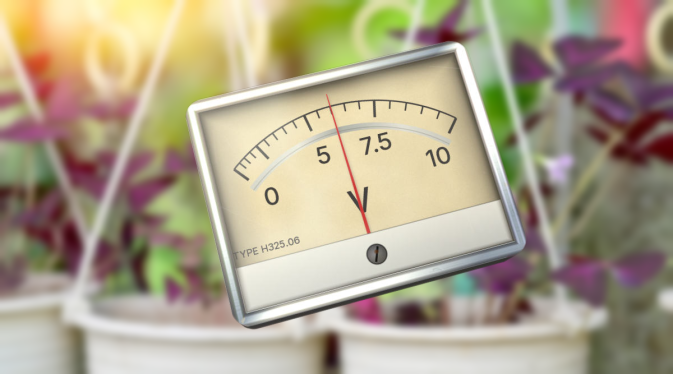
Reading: {"value": 6, "unit": "V"}
